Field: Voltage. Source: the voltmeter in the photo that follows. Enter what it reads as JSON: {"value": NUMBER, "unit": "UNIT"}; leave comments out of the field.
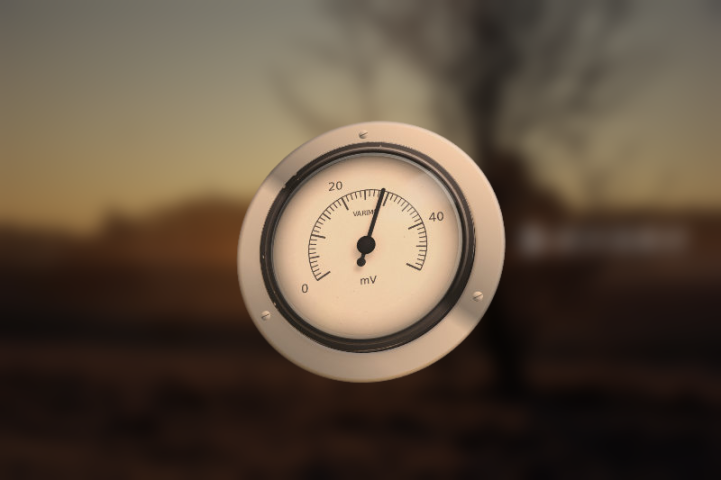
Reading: {"value": 29, "unit": "mV"}
